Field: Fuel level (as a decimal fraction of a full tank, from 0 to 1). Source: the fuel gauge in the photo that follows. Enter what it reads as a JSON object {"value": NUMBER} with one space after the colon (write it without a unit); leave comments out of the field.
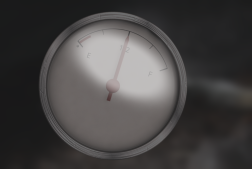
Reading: {"value": 0.5}
